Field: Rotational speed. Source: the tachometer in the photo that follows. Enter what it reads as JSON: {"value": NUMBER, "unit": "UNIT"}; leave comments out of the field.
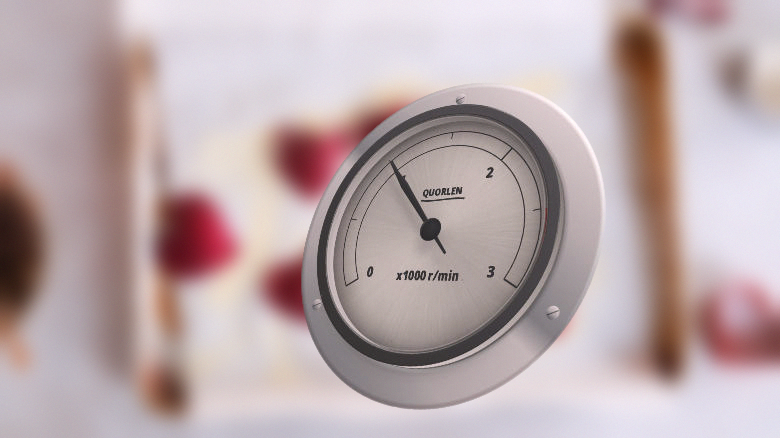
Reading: {"value": 1000, "unit": "rpm"}
